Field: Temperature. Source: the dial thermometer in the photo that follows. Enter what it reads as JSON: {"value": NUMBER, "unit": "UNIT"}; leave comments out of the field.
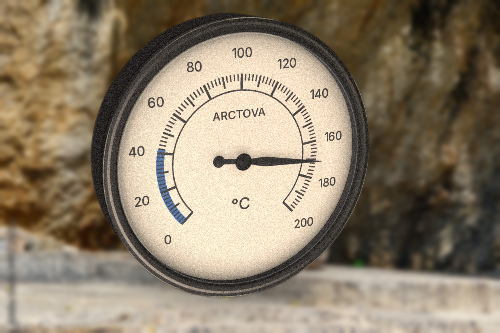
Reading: {"value": 170, "unit": "°C"}
